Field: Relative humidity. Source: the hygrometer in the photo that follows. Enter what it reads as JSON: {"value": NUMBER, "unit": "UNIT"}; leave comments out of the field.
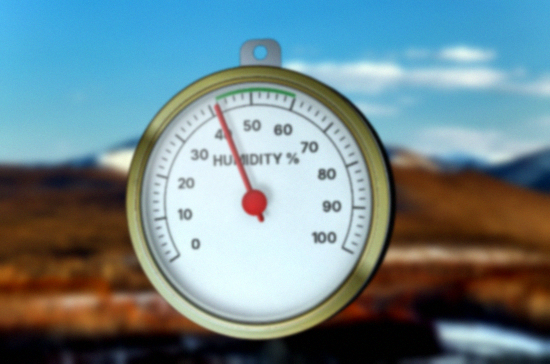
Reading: {"value": 42, "unit": "%"}
